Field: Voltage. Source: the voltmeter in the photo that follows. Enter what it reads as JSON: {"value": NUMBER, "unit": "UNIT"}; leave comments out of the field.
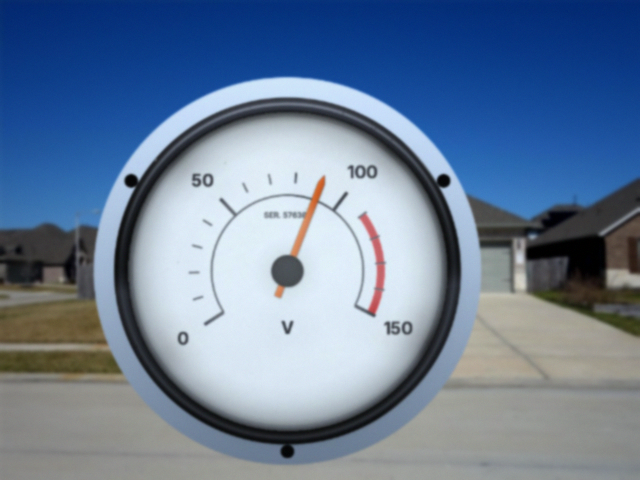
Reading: {"value": 90, "unit": "V"}
